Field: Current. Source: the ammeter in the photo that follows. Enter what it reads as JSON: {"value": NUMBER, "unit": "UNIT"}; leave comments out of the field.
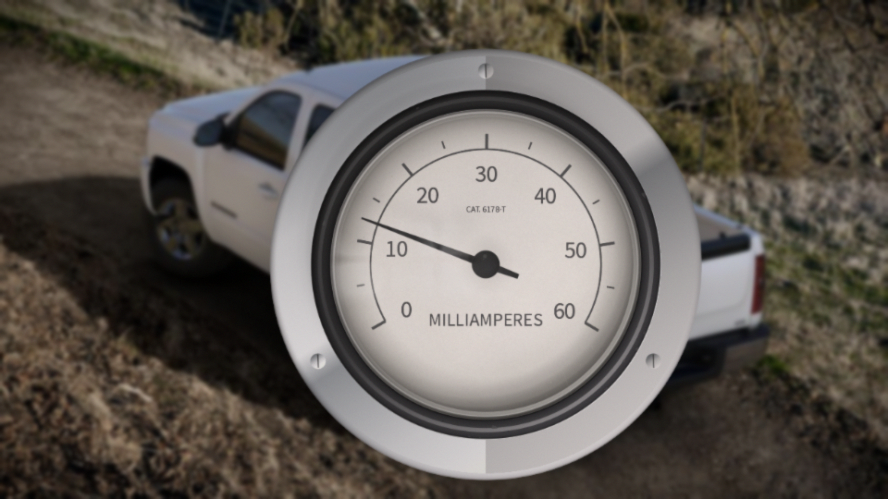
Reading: {"value": 12.5, "unit": "mA"}
